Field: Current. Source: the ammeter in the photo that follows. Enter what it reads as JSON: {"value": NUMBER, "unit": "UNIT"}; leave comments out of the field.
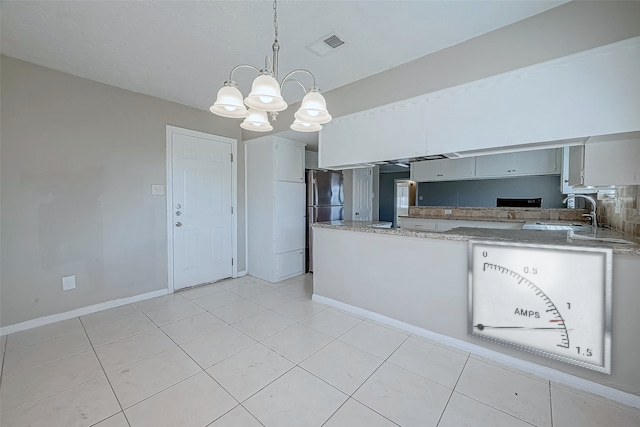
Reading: {"value": 1.25, "unit": "A"}
